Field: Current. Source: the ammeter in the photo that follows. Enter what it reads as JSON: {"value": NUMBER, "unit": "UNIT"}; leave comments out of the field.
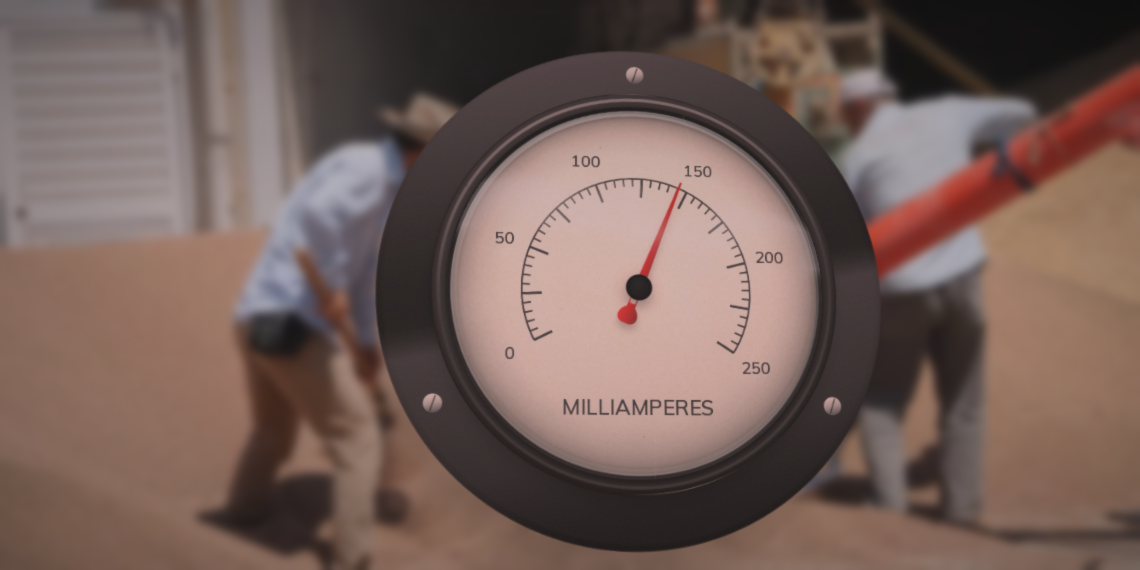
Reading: {"value": 145, "unit": "mA"}
